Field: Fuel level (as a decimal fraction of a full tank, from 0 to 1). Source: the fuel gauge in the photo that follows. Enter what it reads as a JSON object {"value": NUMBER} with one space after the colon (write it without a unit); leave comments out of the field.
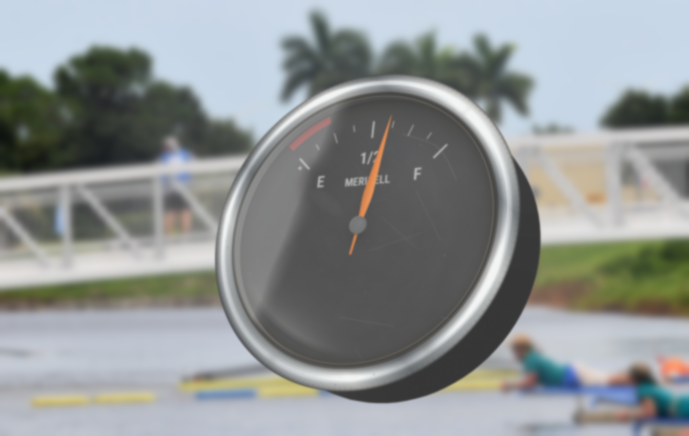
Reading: {"value": 0.625}
